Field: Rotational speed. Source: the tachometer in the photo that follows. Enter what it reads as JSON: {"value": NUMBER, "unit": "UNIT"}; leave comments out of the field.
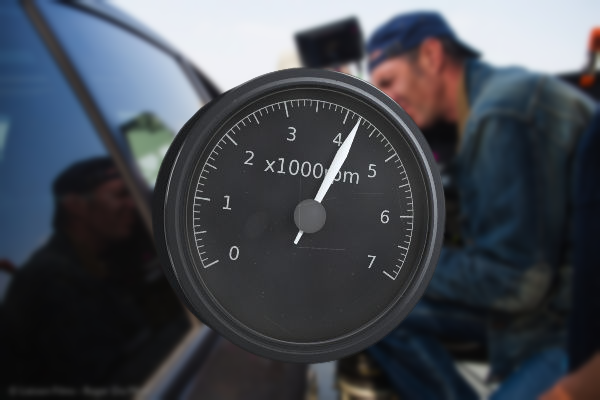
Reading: {"value": 4200, "unit": "rpm"}
